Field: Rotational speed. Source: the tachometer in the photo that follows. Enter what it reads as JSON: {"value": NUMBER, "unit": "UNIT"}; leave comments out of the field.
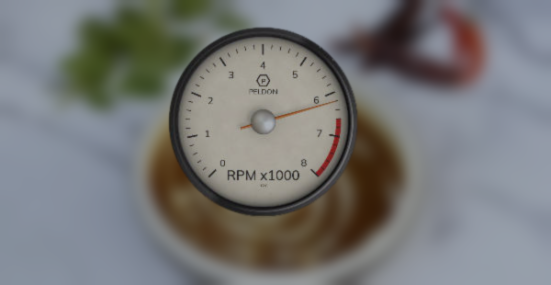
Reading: {"value": 6200, "unit": "rpm"}
